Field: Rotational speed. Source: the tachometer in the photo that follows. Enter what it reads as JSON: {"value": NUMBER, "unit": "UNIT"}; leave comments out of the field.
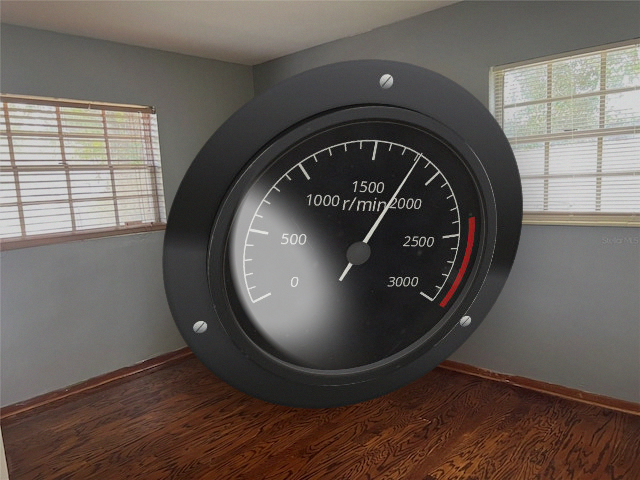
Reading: {"value": 1800, "unit": "rpm"}
